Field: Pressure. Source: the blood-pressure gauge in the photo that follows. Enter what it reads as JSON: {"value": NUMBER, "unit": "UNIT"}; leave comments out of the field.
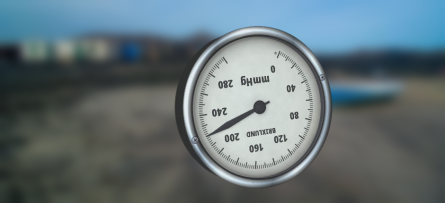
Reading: {"value": 220, "unit": "mmHg"}
